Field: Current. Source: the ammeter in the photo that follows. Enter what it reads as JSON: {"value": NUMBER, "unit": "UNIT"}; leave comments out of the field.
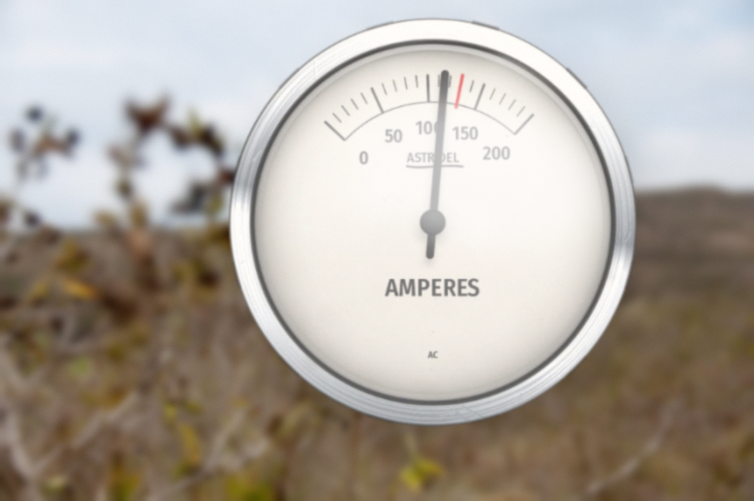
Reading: {"value": 115, "unit": "A"}
